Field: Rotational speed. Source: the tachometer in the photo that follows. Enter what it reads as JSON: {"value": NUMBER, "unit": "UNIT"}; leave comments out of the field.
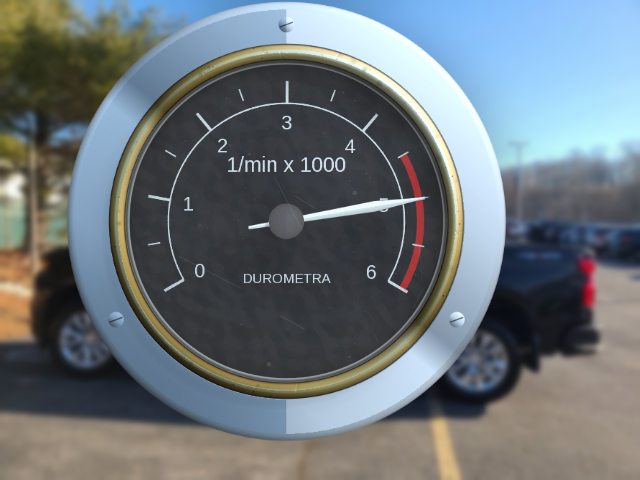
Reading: {"value": 5000, "unit": "rpm"}
